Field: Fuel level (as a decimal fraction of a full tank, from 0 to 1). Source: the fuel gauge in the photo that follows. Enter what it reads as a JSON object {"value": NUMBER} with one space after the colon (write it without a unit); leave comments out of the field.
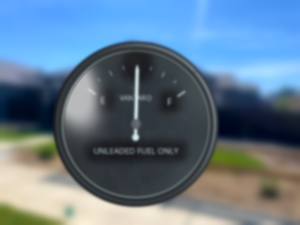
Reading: {"value": 0.5}
